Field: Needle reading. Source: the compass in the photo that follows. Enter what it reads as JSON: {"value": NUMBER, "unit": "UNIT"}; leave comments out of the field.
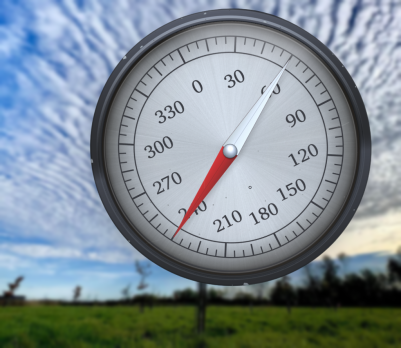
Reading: {"value": 240, "unit": "°"}
